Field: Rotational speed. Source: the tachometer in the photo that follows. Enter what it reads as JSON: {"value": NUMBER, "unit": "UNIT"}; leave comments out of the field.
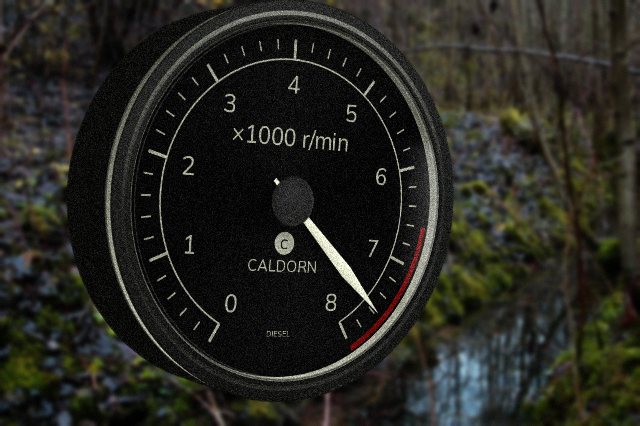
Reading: {"value": 7600, "unit": "rpm"}
